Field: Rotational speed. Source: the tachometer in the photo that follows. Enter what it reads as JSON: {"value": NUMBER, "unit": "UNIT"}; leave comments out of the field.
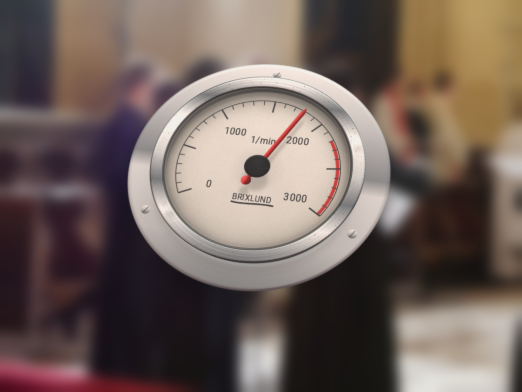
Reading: {"value": 1800, "unit": "rpm"}
